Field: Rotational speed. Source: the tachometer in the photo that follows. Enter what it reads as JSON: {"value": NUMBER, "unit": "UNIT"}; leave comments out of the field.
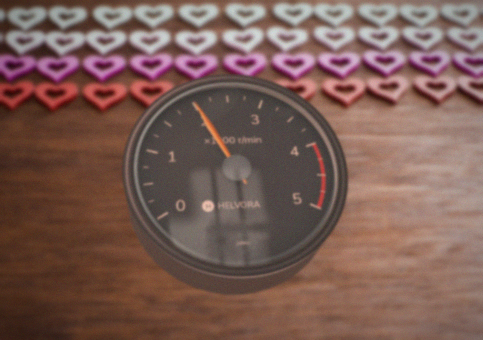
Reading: {"value": 2000, "unit": "rpm"}
